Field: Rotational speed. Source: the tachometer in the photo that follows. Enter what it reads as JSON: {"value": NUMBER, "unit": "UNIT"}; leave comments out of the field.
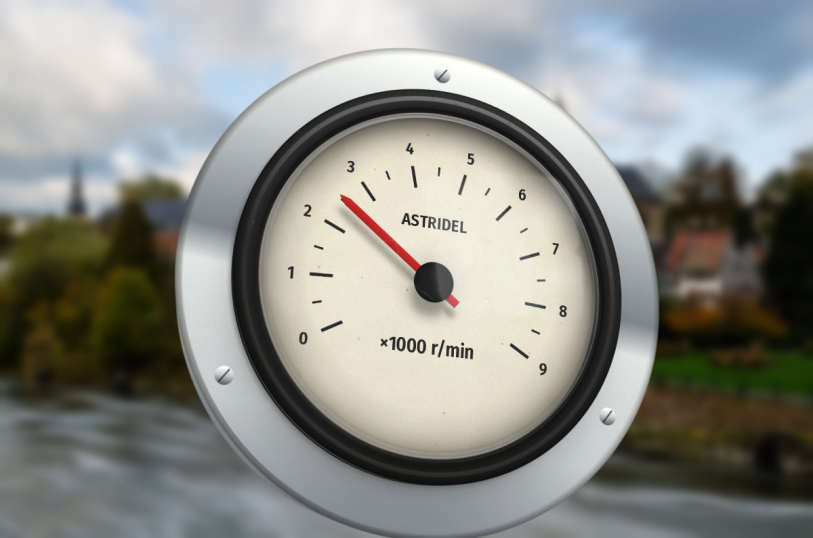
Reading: {"value": 2500, "unit": "rpm"}
